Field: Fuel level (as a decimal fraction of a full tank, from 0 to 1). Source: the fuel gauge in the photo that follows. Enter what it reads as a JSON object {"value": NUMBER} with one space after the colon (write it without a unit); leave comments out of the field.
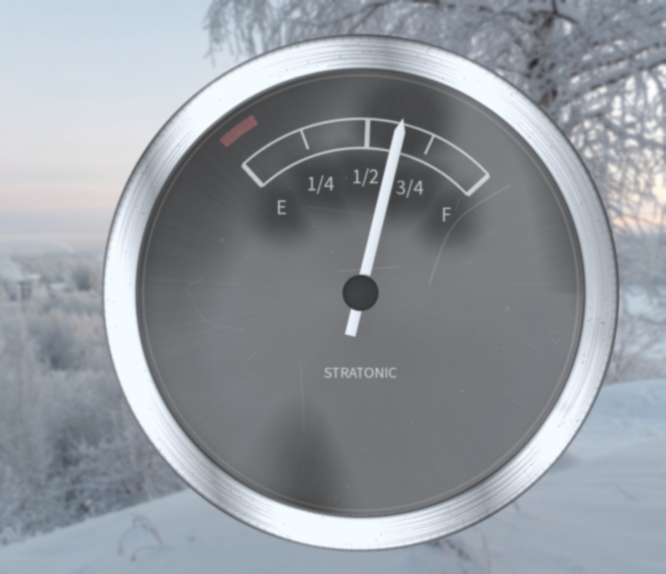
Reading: {"value": 0.625}
